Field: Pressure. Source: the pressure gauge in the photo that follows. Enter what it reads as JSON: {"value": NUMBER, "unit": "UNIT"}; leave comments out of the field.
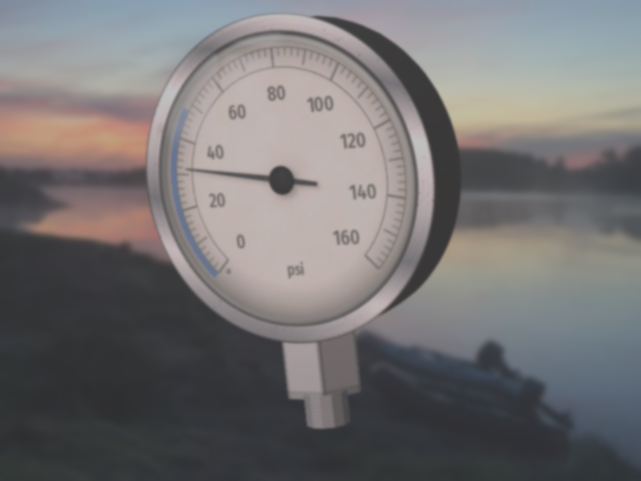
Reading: {"value": 32, "unit": "psi"}
